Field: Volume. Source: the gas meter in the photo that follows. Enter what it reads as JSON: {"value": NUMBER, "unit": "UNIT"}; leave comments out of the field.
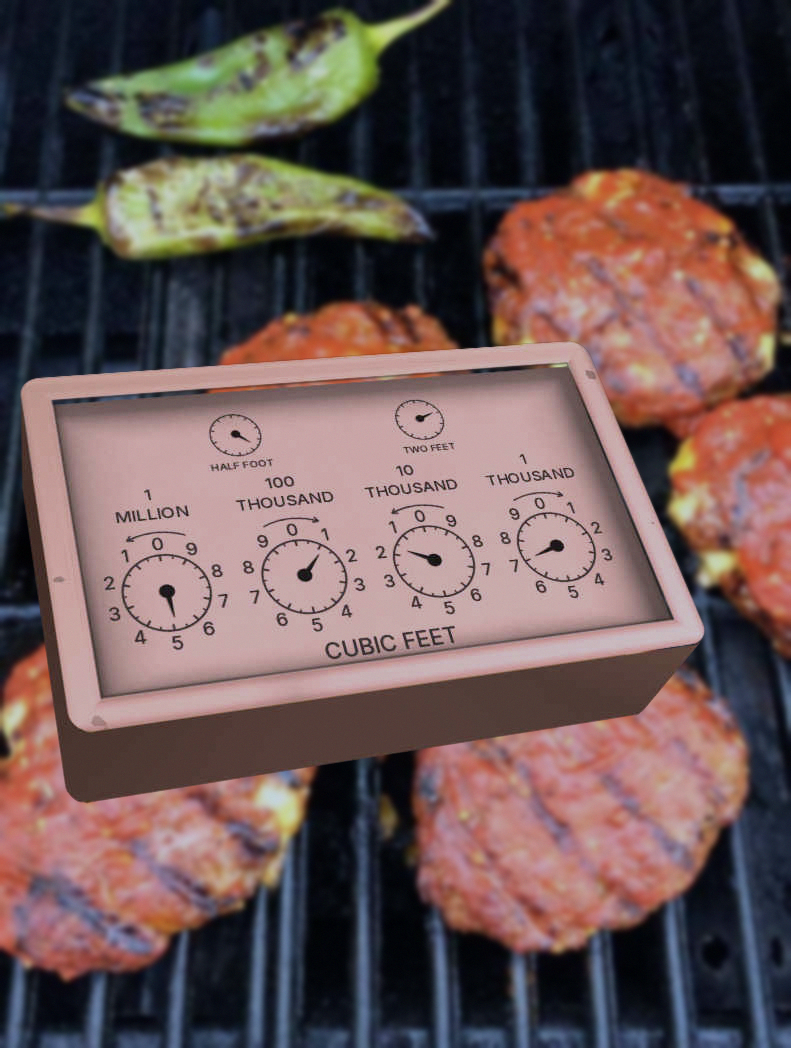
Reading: {"value": 511700, "unit": "ft³"}
